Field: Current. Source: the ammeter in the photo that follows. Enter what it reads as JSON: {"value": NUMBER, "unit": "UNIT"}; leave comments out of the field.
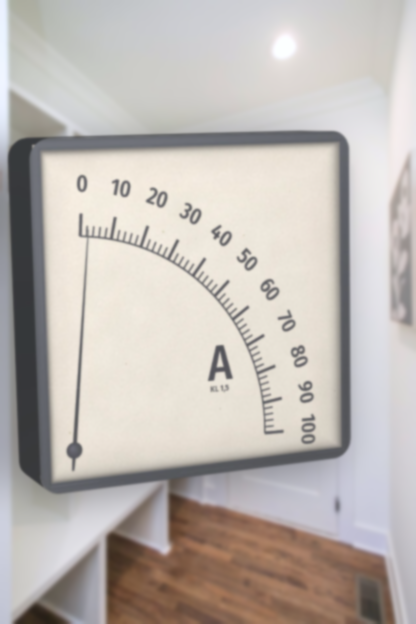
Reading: {"value": 2, "unit": "A"}
